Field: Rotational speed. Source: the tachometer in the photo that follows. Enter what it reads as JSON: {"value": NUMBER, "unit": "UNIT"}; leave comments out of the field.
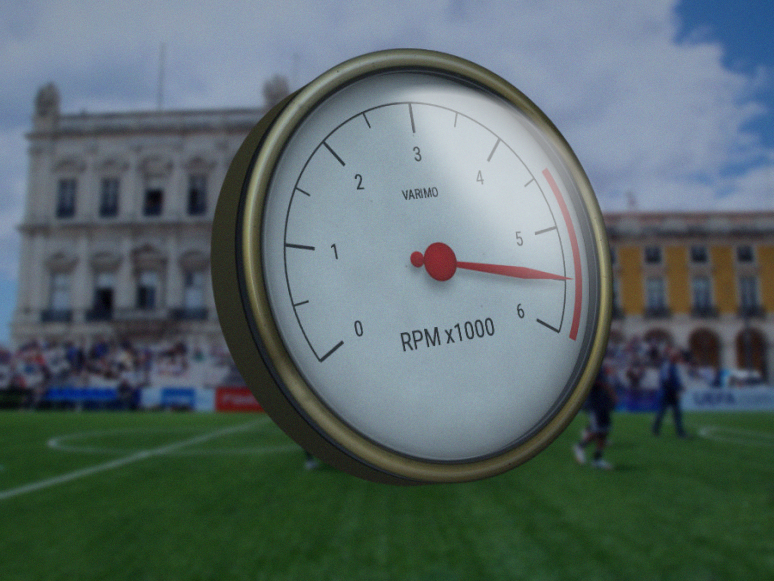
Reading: {"value": 5500, "unit": "rpm"}
